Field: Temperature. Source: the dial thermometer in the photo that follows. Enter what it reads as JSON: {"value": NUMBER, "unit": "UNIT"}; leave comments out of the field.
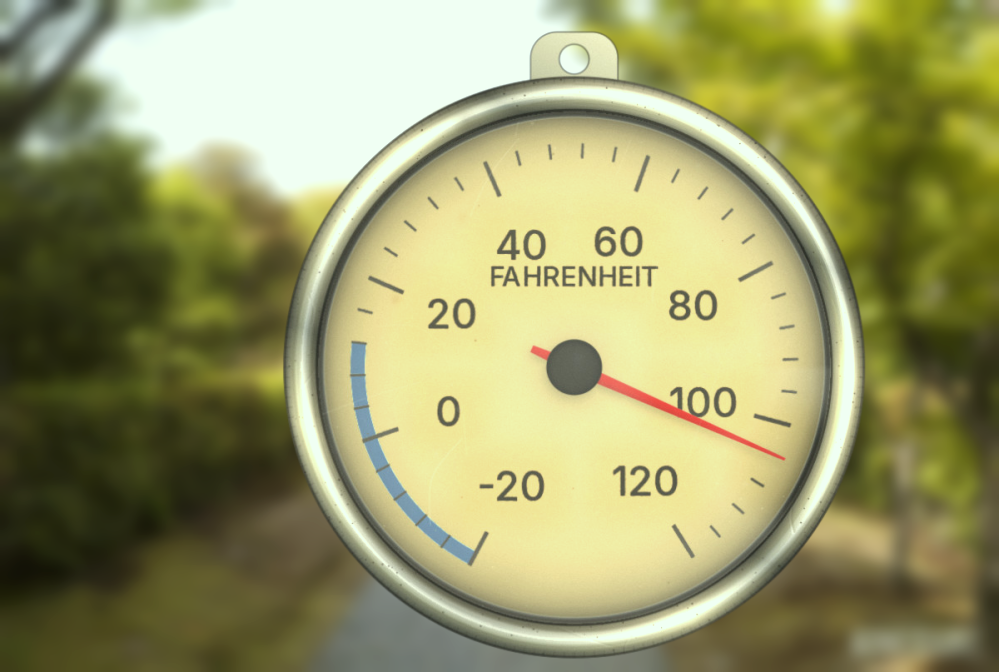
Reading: {"value": 104, "unit": "°F"}
